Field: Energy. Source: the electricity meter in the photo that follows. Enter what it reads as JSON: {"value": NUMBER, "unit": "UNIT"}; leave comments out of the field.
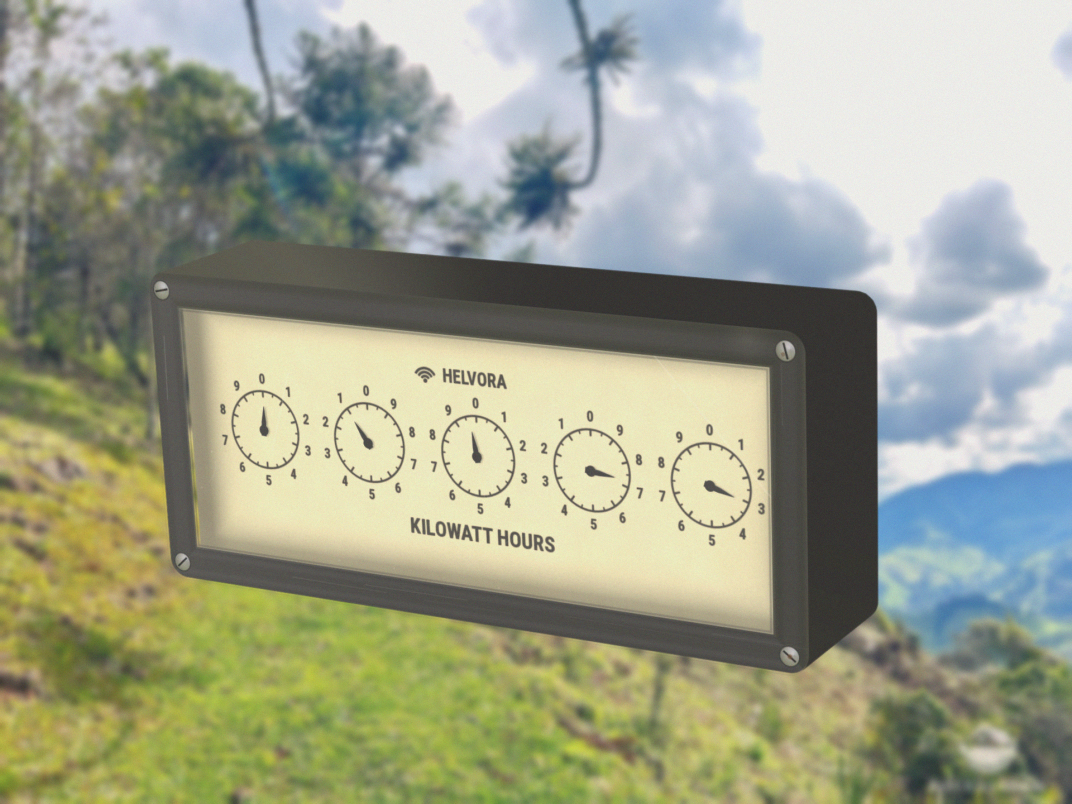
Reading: {"value": 973, "unit": "kWh"}
